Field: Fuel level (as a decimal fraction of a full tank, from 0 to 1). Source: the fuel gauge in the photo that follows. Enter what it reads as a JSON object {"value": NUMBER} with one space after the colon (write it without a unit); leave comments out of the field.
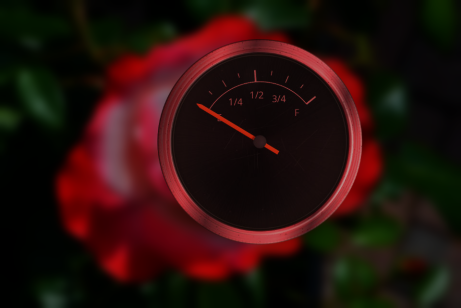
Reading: {"value": 0}
